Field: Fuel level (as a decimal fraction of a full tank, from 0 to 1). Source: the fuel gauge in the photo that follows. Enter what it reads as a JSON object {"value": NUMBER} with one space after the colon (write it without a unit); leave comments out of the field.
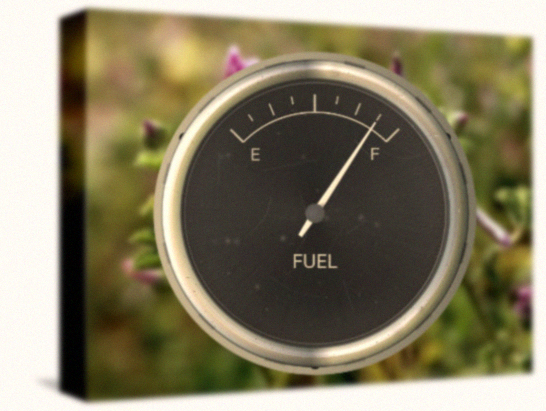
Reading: {"value": 0.875}
